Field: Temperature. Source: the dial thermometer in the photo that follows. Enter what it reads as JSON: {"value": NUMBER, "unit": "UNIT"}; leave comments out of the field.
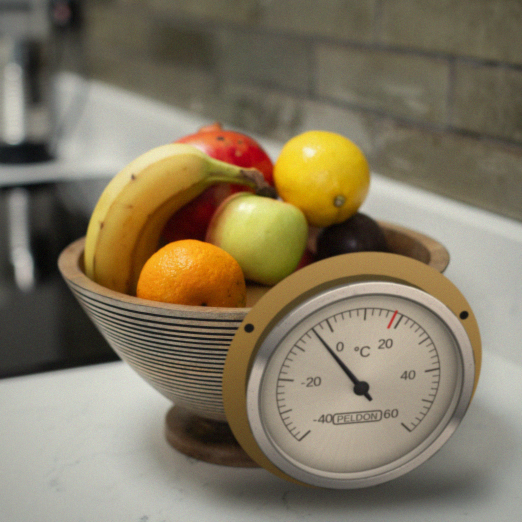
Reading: {"value": -4, "unit": "°C"}
